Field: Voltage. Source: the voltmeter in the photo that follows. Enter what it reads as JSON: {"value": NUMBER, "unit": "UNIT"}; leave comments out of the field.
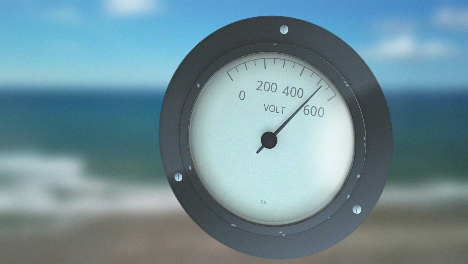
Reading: {"value": 525, "unit": "V"}
